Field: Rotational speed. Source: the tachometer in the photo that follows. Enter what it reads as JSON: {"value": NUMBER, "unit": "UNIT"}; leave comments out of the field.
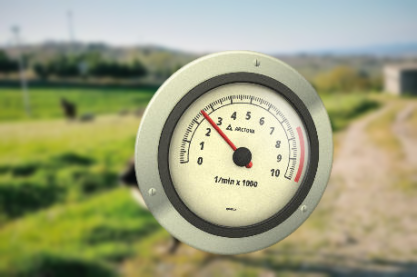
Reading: {"value": 2500, "unit": "rpm"}
